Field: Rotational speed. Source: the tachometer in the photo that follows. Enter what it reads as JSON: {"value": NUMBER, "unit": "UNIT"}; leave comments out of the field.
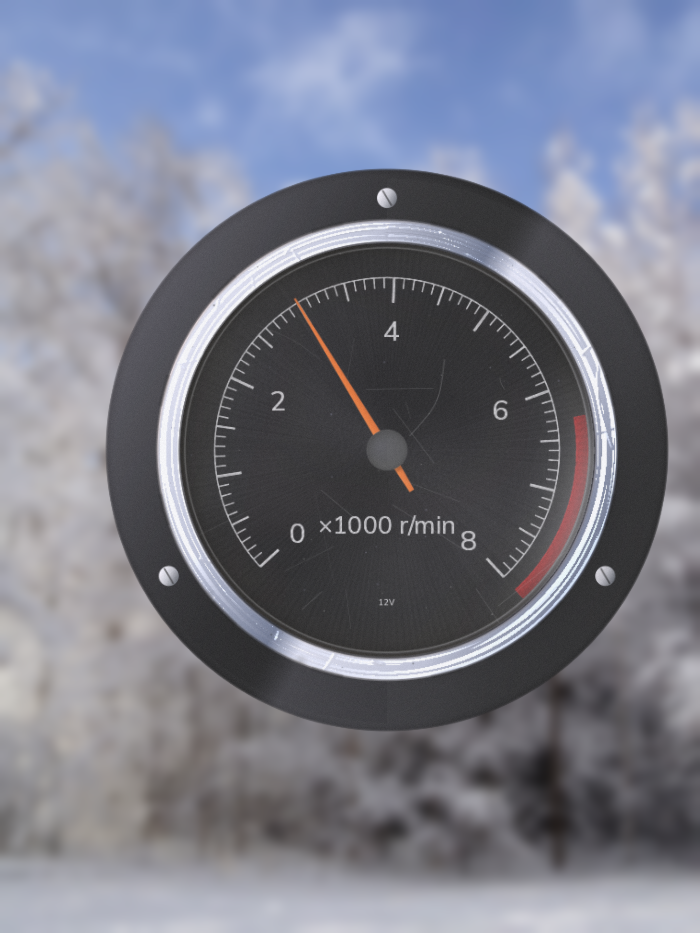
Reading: {"value": 3000, "unit": "rpm"}
